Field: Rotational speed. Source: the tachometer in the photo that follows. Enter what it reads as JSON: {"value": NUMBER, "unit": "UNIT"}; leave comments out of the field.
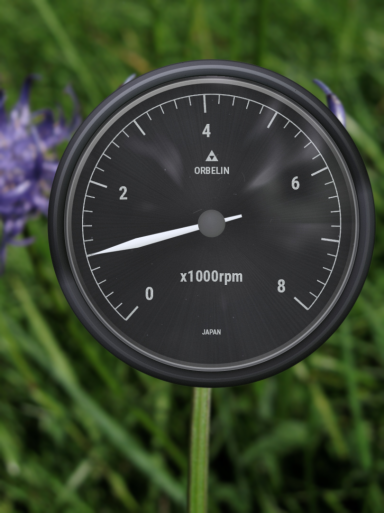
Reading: {"value": 1000, "unit": "rpm"}
